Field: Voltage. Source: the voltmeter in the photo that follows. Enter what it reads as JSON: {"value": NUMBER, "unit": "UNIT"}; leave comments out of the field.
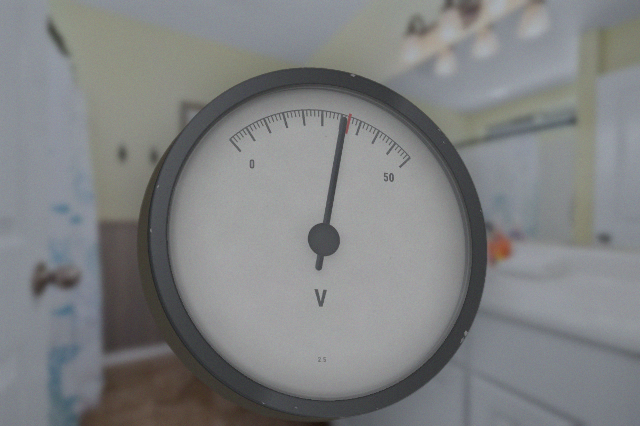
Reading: {"value": 30, "unit": "V"}
